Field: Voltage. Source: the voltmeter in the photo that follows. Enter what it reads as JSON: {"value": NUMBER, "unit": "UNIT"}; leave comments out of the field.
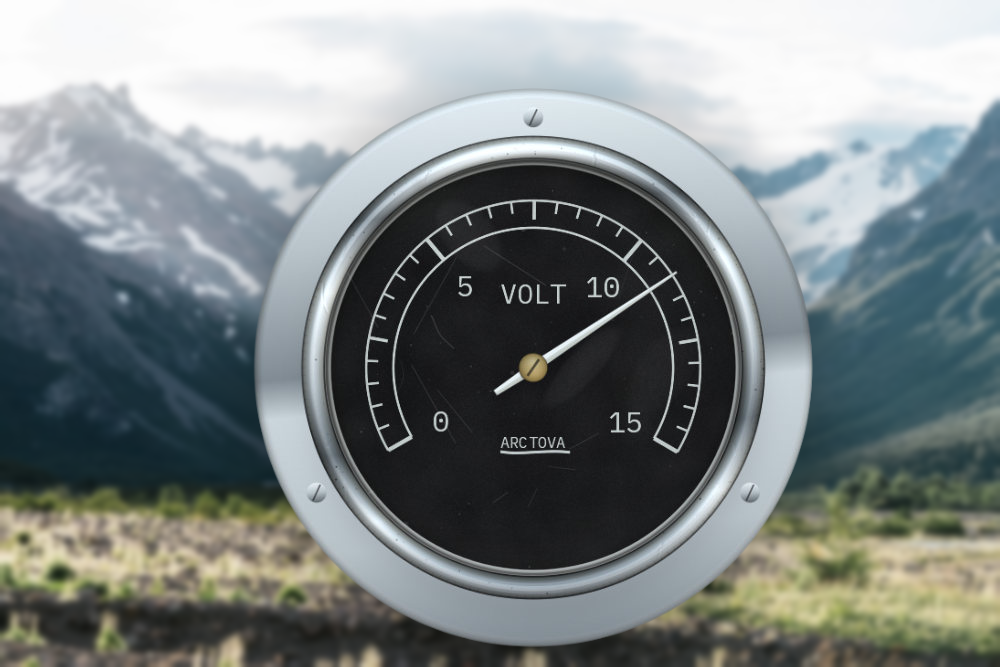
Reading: {"value": 11, "unit": "V"}
